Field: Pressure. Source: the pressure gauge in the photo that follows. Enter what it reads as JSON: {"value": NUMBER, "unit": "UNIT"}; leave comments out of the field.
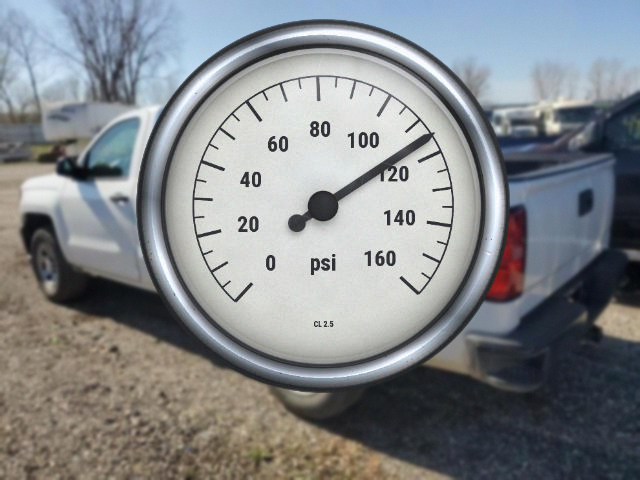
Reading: {"value": 115, "unit": "psi"}
